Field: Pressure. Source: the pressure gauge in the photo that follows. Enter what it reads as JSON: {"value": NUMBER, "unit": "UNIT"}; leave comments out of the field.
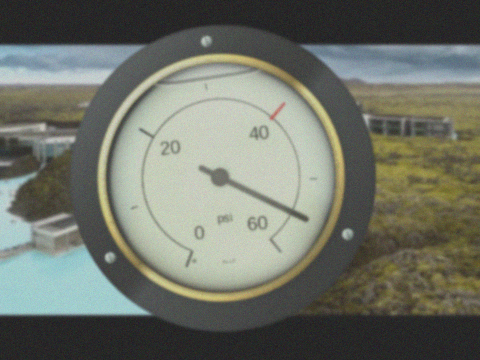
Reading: {"value": 55, "unit": "psi"}
